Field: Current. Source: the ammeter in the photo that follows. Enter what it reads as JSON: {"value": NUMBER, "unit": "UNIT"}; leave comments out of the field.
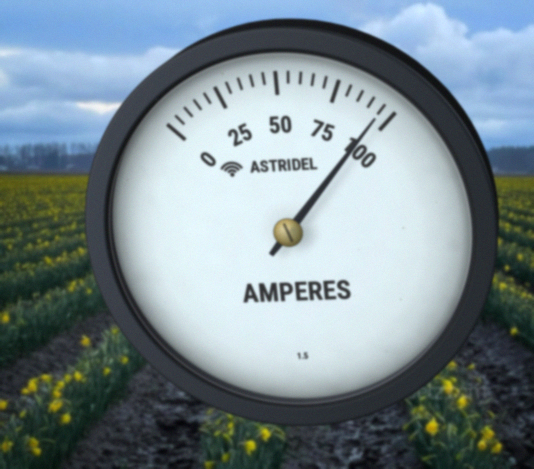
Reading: {"value": 95, "unit": "A"}
